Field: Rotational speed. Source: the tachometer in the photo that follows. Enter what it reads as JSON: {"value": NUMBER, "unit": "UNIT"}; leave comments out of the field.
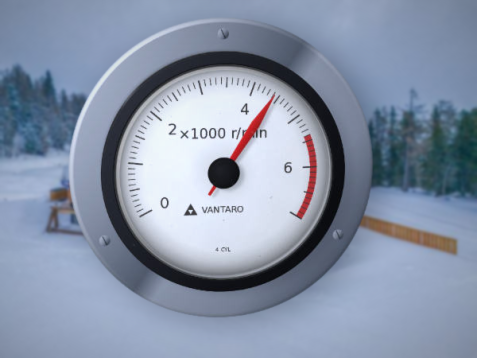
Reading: {"value": 4400, "unit": "rpm"}
